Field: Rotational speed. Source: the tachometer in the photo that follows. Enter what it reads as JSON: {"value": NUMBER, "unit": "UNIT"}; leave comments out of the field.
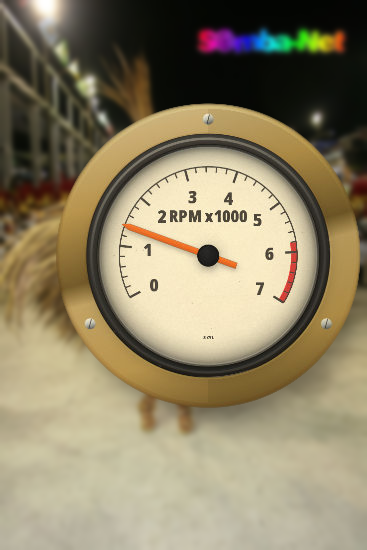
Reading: {"value": 1400, "unit": "rpm"}
